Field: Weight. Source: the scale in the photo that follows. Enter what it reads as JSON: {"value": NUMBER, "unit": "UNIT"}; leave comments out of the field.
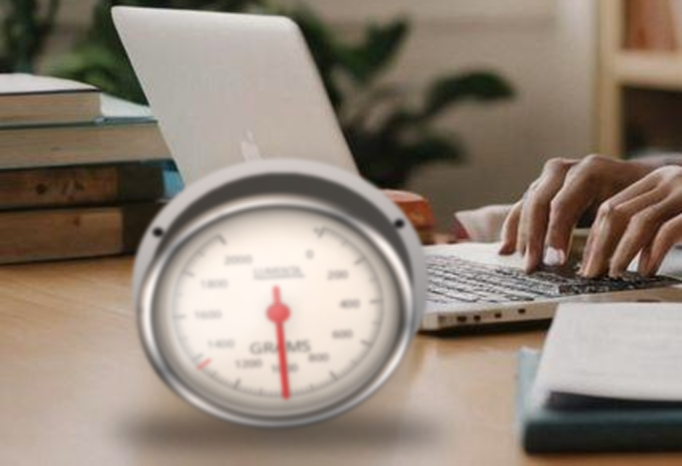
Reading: {"value": 1000, "unit": "g"}
